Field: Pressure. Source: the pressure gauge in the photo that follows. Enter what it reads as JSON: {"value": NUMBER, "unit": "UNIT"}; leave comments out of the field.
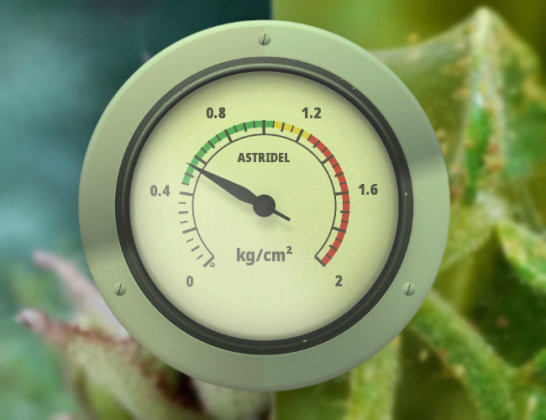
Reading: {"value": 0.55, "unit": "kg/cm²"}
